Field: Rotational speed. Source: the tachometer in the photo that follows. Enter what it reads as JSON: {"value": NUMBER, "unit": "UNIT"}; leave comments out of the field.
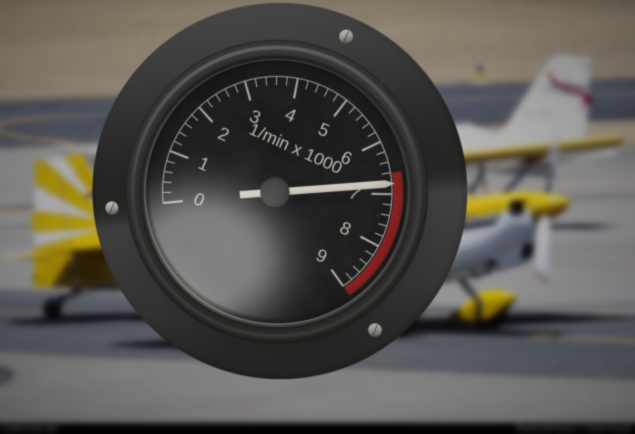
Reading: {"value": 6800, "unit": "rpm"}
